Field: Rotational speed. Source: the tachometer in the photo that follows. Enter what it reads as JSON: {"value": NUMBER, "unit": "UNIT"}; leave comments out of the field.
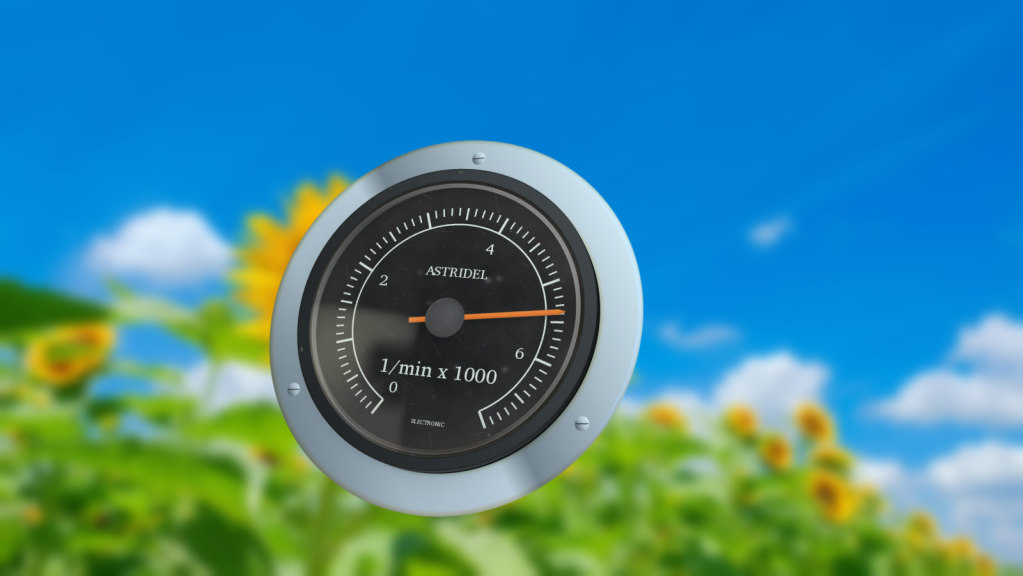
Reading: {"value": 5400, "unit": "rpm"}
